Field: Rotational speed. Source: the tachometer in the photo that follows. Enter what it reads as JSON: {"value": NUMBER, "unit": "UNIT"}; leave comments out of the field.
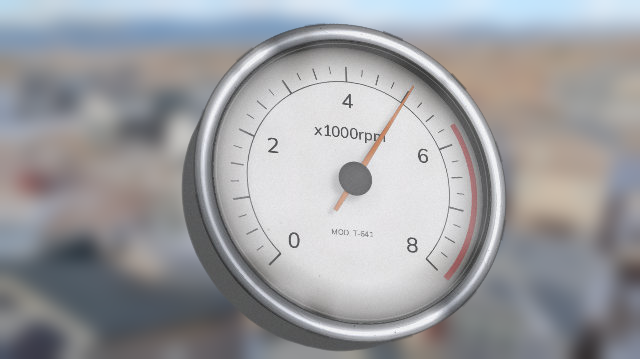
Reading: {"value": 5000, "unit": "rpm"}
